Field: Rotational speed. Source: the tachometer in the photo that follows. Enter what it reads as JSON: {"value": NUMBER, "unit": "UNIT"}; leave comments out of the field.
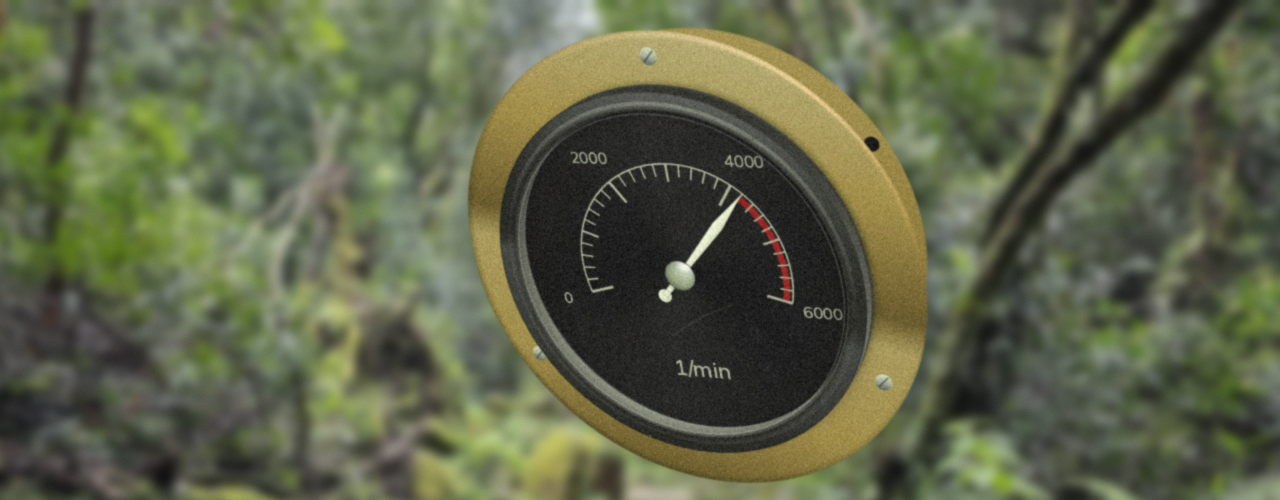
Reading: {"value": 4200, "unit": "rpm"}
